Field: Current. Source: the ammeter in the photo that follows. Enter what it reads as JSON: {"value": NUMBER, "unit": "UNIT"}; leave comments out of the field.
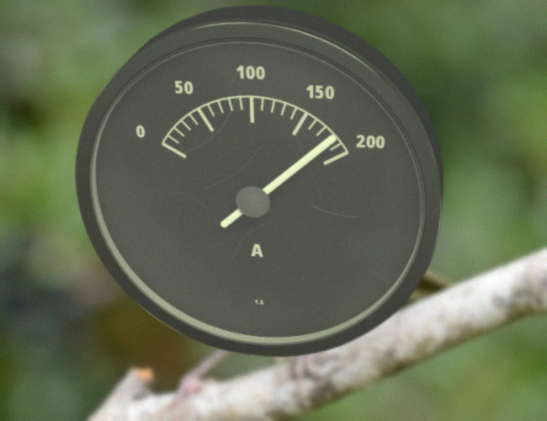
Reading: {"value": 180, "unit": "A"}
